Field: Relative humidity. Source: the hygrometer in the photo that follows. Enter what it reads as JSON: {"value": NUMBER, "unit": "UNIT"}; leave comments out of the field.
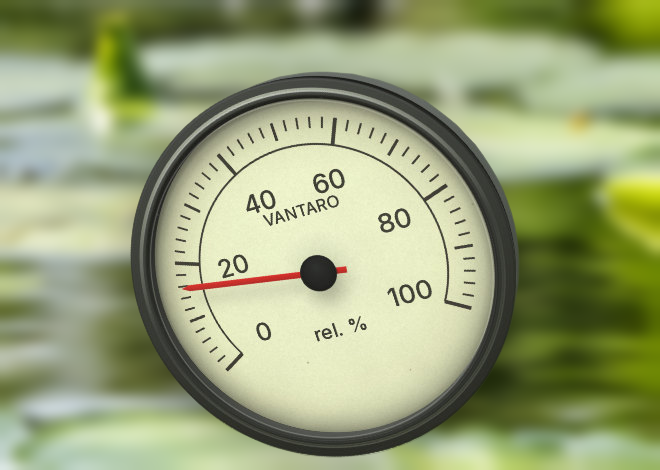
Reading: {"value": 16, "unit": "%"}
